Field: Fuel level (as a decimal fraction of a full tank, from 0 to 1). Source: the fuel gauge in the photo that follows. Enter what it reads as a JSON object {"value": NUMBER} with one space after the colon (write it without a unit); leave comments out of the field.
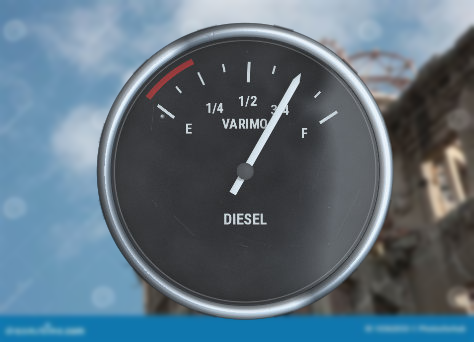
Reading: {"value": 0.75}
